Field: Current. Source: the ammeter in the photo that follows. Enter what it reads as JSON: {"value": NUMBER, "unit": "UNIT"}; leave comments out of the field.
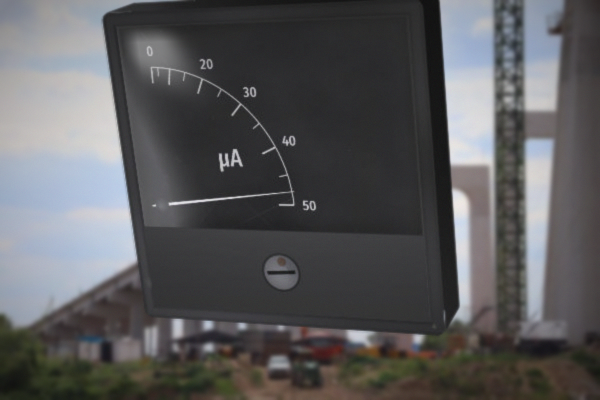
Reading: {"value": 47.5, "unit": "µA"}
